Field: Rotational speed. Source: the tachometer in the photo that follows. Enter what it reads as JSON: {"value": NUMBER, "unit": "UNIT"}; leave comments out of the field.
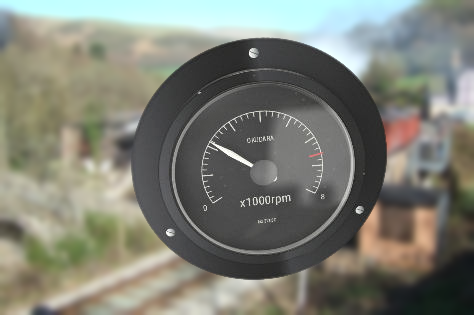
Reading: {"value": 2200, "unit": "rpm"}
